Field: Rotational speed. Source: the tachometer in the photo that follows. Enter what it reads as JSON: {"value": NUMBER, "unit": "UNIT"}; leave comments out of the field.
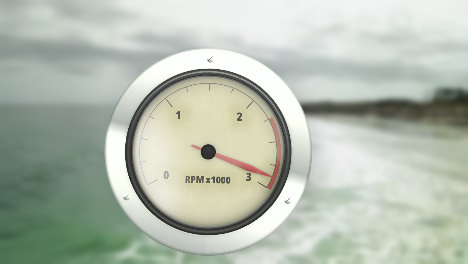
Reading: {"value": 2875, "unit": "rpm"}
